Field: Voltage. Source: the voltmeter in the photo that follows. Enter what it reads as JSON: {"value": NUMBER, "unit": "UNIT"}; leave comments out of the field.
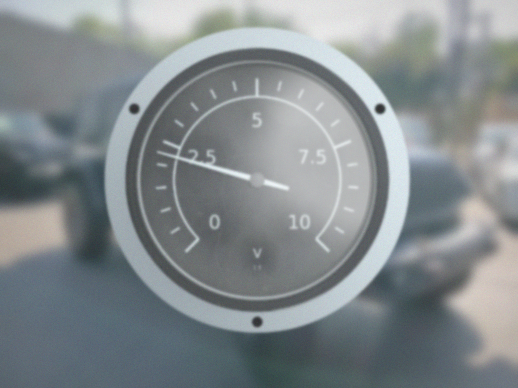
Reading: {"value": 2.25, "unit": "V"}
